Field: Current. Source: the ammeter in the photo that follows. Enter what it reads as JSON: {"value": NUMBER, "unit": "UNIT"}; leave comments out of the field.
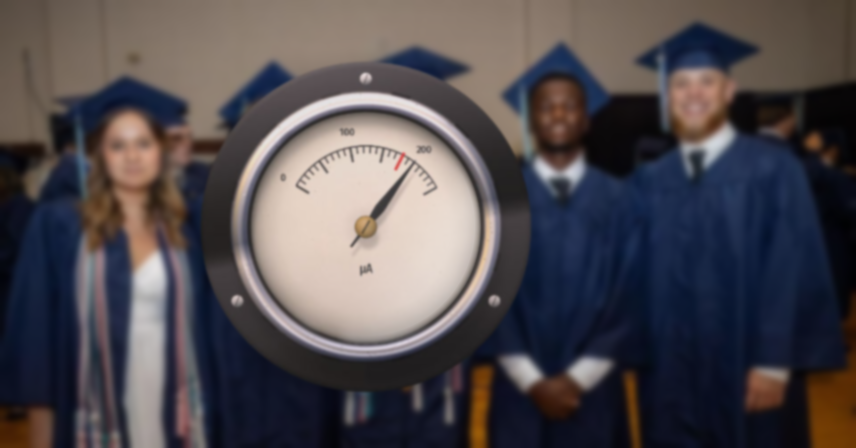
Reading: {"value": 200, "unit": "µA"}
